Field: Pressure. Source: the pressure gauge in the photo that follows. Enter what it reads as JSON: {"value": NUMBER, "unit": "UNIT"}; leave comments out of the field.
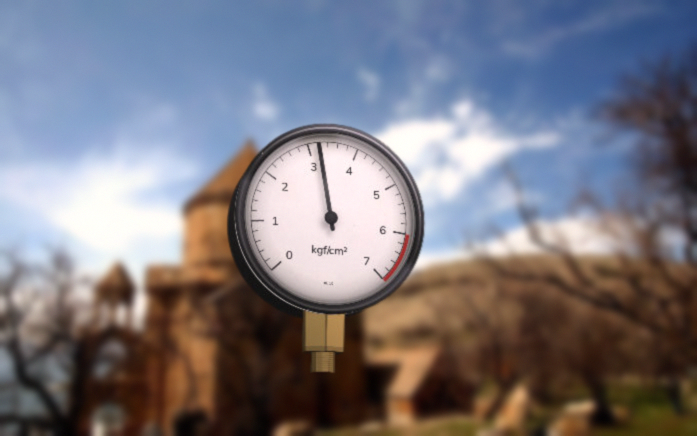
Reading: {"value": 3.2, "unit": "kg/cm²"}
